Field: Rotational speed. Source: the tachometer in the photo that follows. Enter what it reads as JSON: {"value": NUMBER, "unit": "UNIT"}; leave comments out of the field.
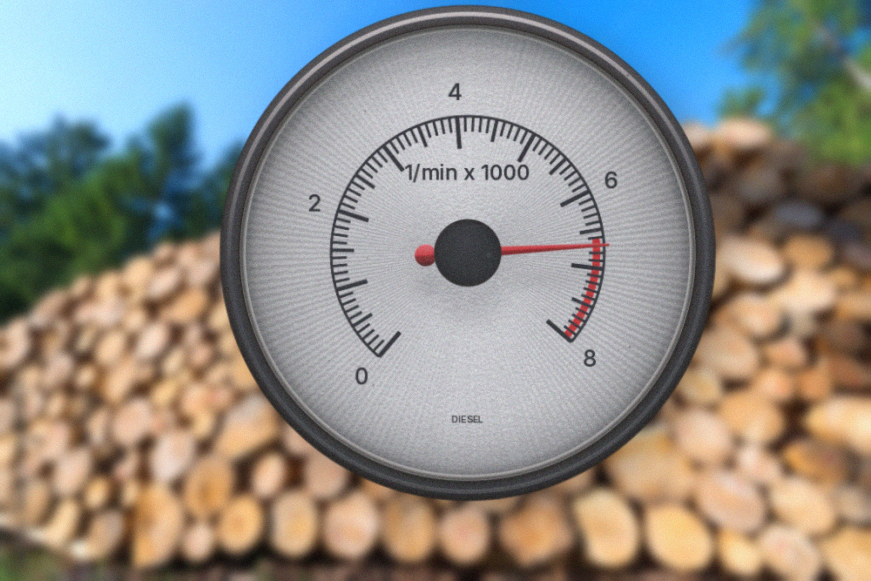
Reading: {"value": 6700, "unit": "rpm"}
